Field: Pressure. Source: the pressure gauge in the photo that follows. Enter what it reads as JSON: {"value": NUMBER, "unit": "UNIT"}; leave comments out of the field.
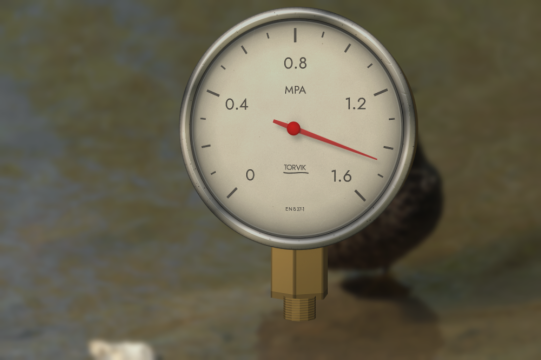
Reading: {"value": 1.45, "unit": "MPa"}
